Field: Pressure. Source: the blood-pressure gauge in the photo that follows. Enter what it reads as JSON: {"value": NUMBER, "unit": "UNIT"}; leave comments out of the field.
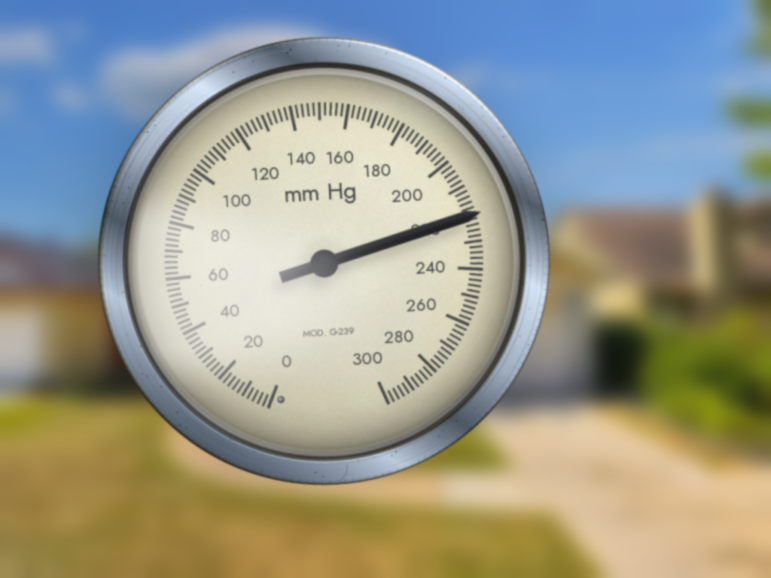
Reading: {"value": 220, "unit": "mmHg"}
